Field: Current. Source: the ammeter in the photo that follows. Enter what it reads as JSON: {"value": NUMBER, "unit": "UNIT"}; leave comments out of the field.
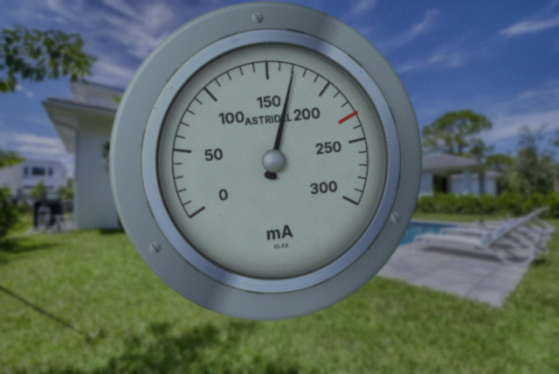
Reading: {"value": 170, "unit": "mA"}
